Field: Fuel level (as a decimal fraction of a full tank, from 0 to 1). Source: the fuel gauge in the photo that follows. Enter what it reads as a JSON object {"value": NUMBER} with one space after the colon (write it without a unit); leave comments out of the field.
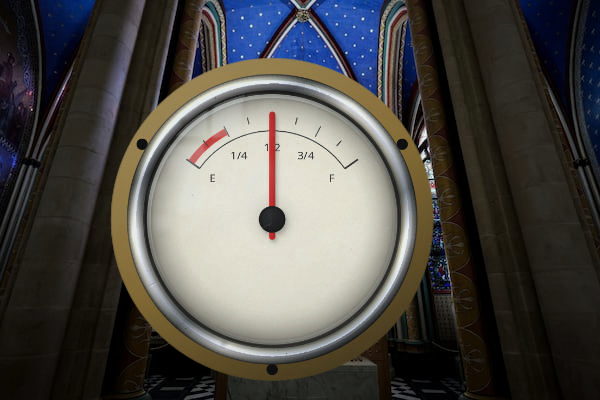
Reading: {"value": 0.5}
